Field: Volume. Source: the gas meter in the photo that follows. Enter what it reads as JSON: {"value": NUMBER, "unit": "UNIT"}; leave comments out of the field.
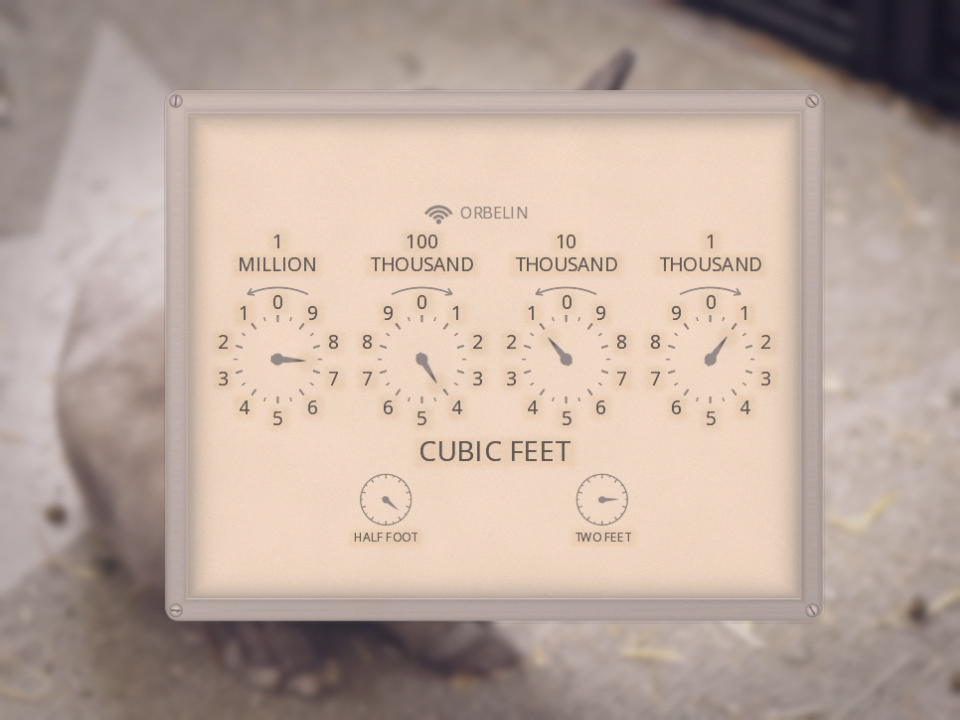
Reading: {"value": 741100, "unit": "ft³"}
